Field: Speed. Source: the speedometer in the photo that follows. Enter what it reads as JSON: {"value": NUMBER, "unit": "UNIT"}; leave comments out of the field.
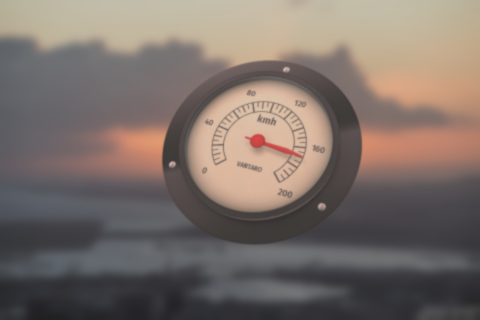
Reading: {"value": 170, "unit": "km/h"}
